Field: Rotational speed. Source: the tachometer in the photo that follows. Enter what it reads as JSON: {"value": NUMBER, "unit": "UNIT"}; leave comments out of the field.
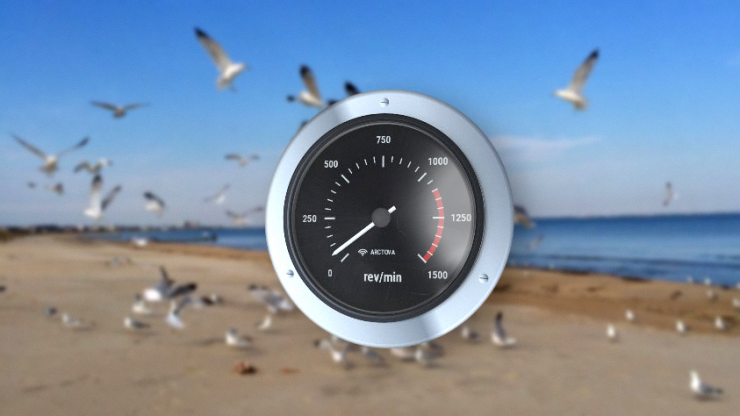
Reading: {"value": 50, "unit": "rpm"}
